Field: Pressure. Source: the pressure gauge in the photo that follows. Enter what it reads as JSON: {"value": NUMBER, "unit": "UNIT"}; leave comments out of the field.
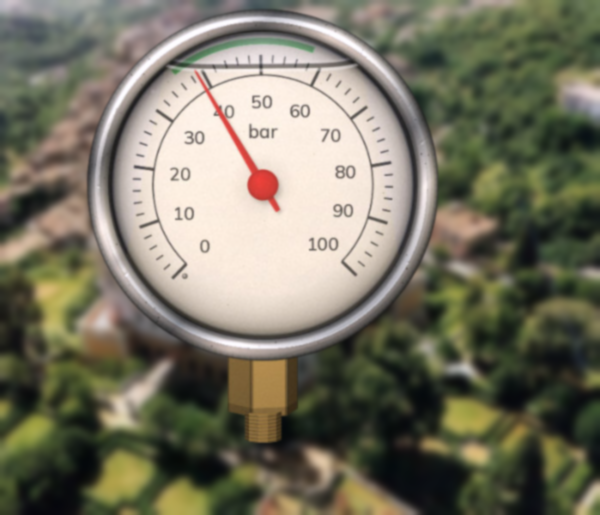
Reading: {"value": 39, "unit": "bar"}
